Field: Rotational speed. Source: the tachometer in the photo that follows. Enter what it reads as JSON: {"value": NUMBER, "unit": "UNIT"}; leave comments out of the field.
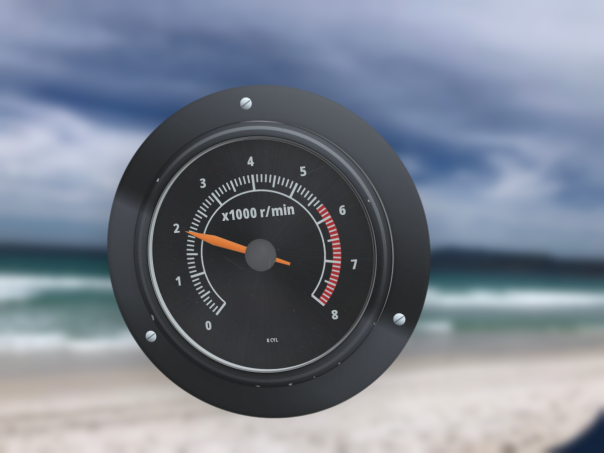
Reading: {"value": 2000, "unit": "rpm"}
